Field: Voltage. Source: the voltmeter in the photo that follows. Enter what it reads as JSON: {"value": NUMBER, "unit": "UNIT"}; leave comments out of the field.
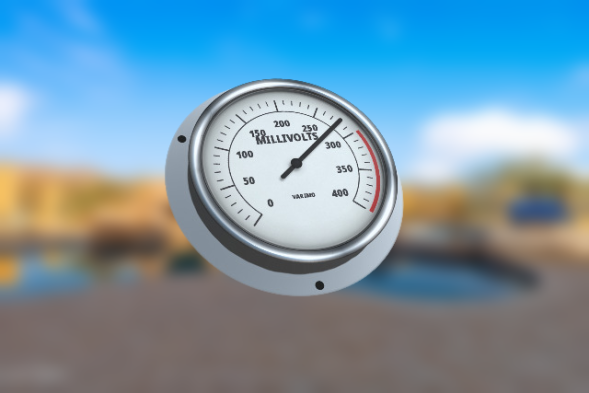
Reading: {"value": 280, "unit": "mV"}
